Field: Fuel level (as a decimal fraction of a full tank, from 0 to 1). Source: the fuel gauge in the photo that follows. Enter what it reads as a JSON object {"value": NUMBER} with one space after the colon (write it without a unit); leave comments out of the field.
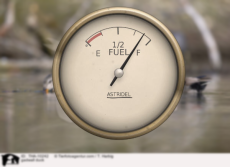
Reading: {"value": 0.875}
